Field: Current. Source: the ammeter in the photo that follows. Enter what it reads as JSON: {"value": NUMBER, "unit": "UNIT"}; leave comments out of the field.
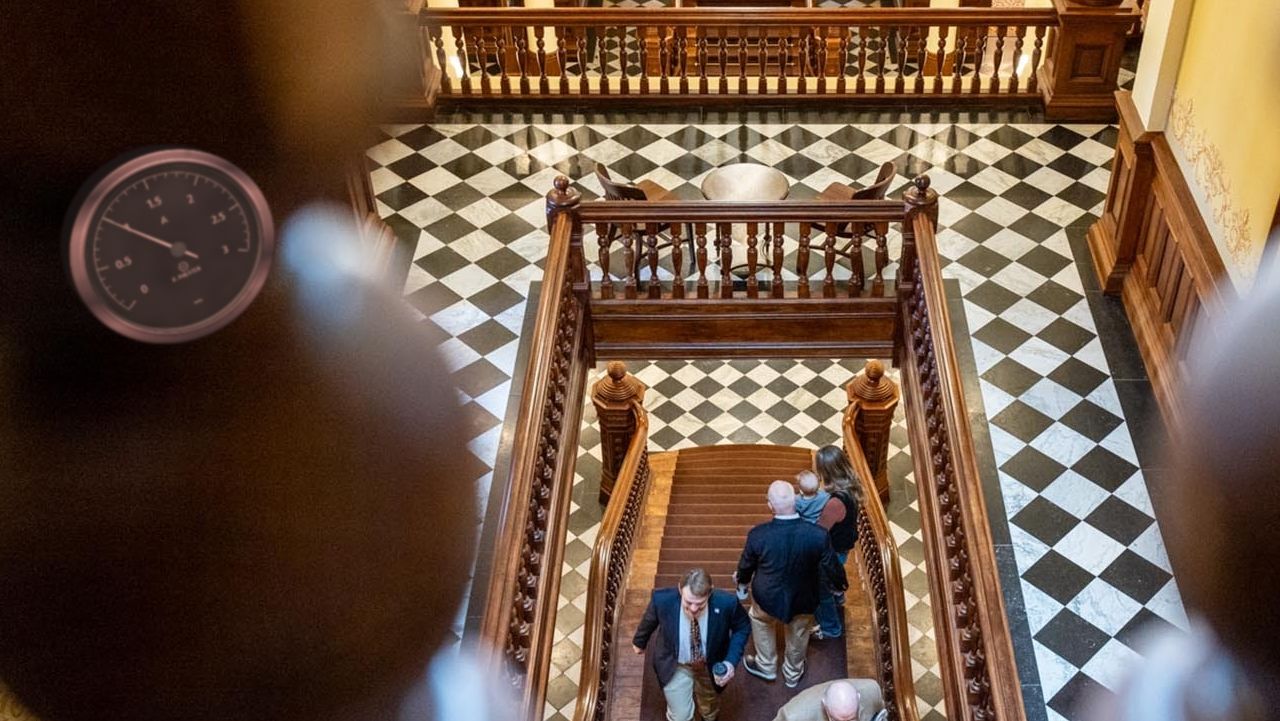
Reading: {"value": 1, "unit": "A"}
